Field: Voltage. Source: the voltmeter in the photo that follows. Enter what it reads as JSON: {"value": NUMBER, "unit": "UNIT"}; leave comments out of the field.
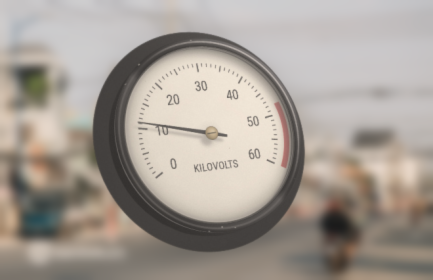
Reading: {"value": 11, "unit": "kV"}
